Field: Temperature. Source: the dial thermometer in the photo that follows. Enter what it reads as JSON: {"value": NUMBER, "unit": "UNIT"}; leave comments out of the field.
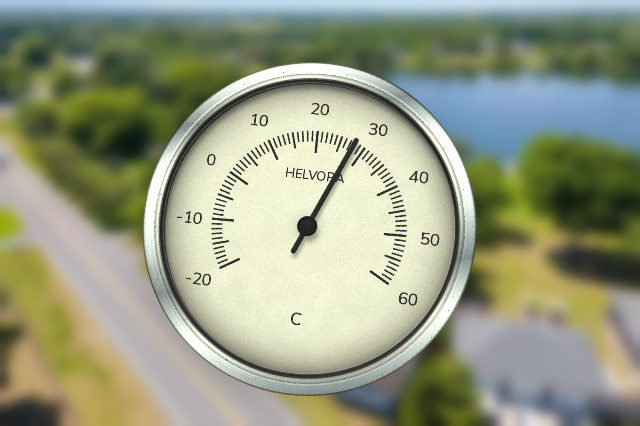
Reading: {"value": 28, "unit": "°C"}
